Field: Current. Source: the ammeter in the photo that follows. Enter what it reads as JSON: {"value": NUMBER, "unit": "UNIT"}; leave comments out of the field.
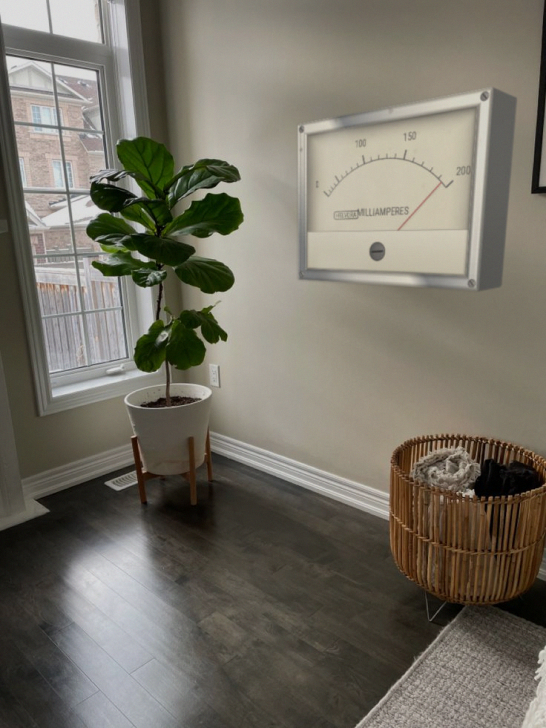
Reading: {"value": 195, "unit": "mA"}
